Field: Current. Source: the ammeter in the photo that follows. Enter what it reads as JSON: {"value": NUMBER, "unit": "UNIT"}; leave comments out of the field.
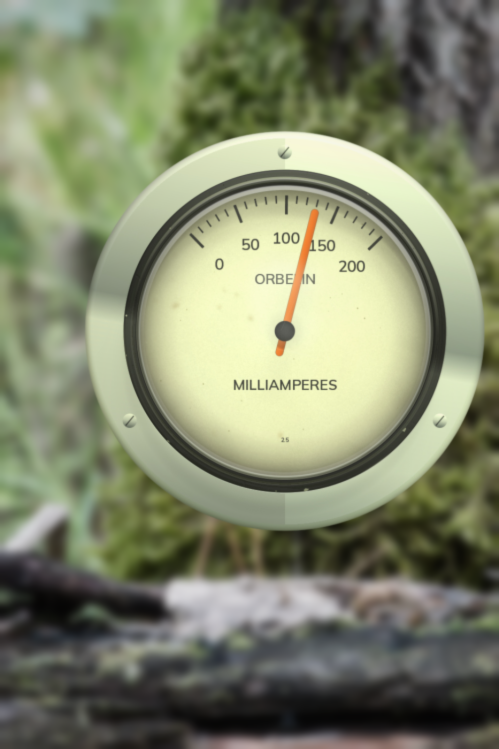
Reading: {"value": 130, "unit": "mA"}
